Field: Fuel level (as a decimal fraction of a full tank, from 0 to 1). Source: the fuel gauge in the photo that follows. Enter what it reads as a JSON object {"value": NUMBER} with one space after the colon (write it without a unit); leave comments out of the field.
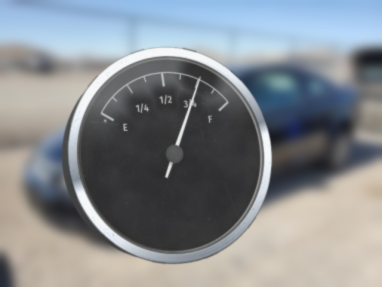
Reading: {"value": 0.75}
